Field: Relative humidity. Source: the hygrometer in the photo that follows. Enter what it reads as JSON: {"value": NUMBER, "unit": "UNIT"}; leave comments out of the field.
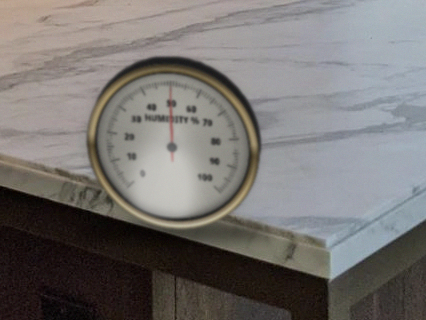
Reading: {"value": 50, "unit": "%"}
